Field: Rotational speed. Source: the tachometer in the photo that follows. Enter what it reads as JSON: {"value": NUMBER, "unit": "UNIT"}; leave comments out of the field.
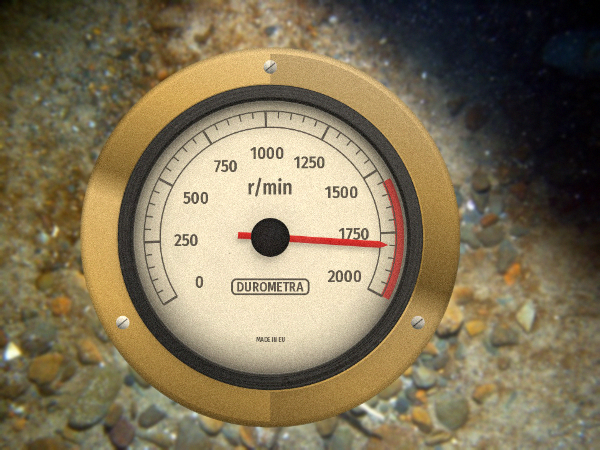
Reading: {"value": 1800, "unit": "rpm"}
